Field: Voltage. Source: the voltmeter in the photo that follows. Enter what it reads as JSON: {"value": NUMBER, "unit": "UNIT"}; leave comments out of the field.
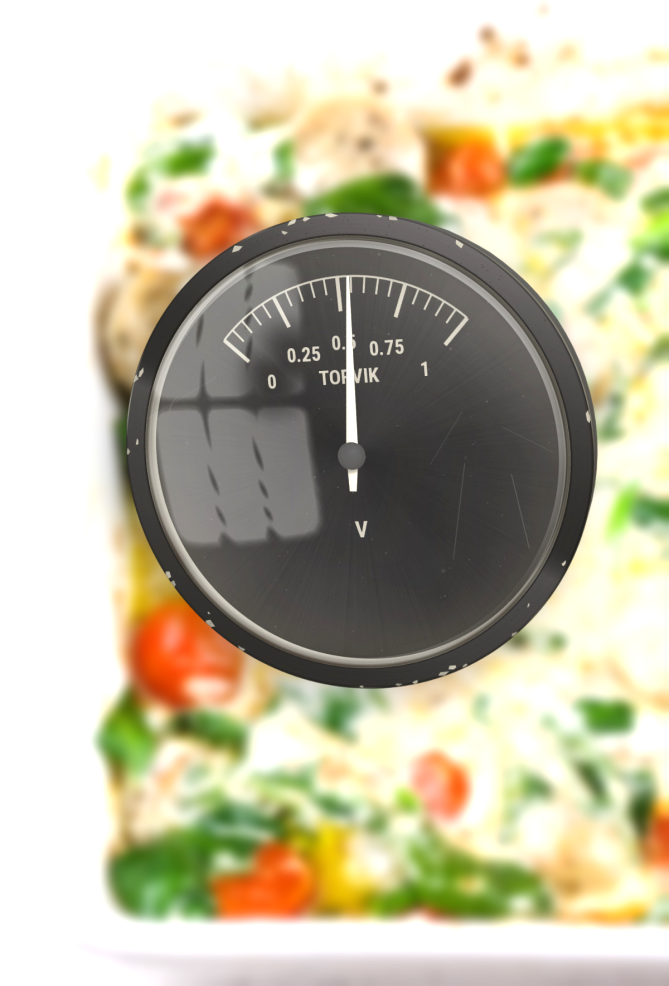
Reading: {"value": 0.55, "unit": "V"}
